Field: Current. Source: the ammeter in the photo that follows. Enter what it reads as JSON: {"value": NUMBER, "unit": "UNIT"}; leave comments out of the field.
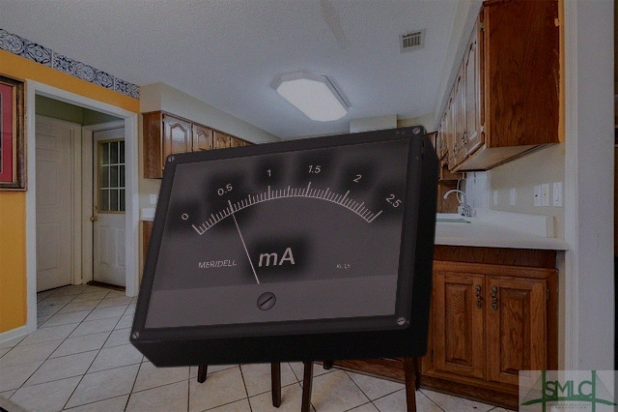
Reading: {"value": 0.5, "unit": "mA"}
